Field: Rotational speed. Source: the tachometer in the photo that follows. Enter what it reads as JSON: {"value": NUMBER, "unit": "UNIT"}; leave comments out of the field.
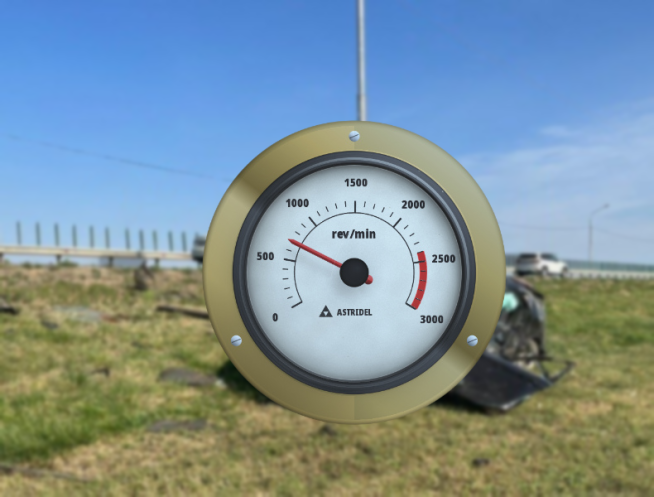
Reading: {"value": 700, "unit": "rpm"}
